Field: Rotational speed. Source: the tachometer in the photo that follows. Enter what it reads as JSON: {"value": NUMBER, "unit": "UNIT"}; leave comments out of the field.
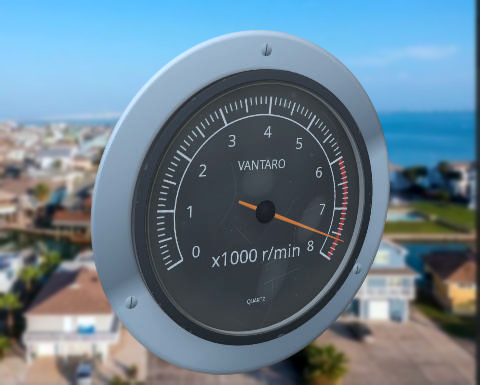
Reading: {"value": 7600, "unit": "rpm"}
